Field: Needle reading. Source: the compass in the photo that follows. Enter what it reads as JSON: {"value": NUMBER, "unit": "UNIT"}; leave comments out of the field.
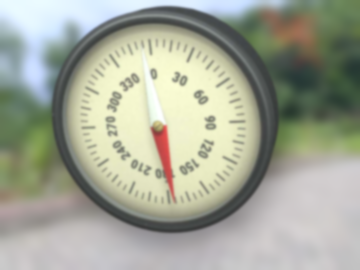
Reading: {"value": 175, "unit": "°"}
